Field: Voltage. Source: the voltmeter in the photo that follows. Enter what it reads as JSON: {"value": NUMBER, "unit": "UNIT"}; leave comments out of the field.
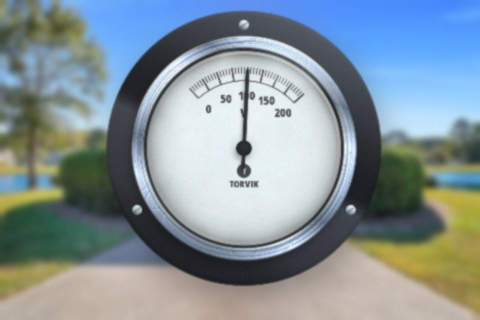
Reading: {"value": 100, "unit": "V"}
